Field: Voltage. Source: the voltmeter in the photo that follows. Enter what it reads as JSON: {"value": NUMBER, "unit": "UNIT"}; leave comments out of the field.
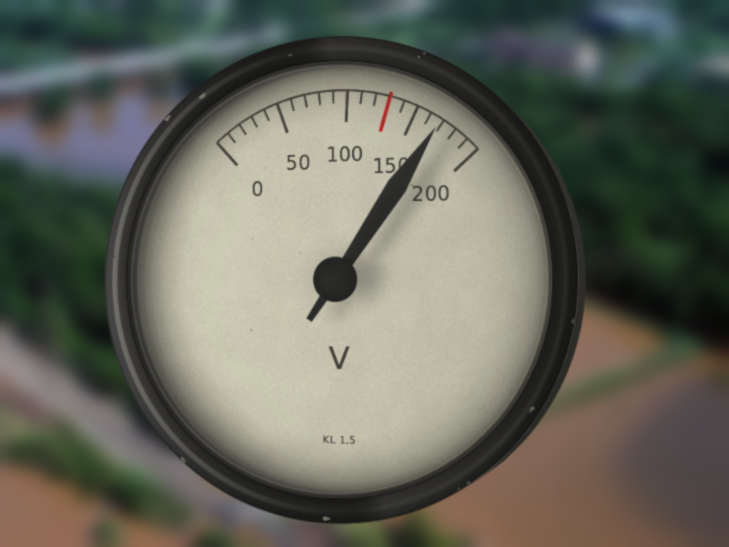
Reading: {"value": 170, "unit": "V"}
